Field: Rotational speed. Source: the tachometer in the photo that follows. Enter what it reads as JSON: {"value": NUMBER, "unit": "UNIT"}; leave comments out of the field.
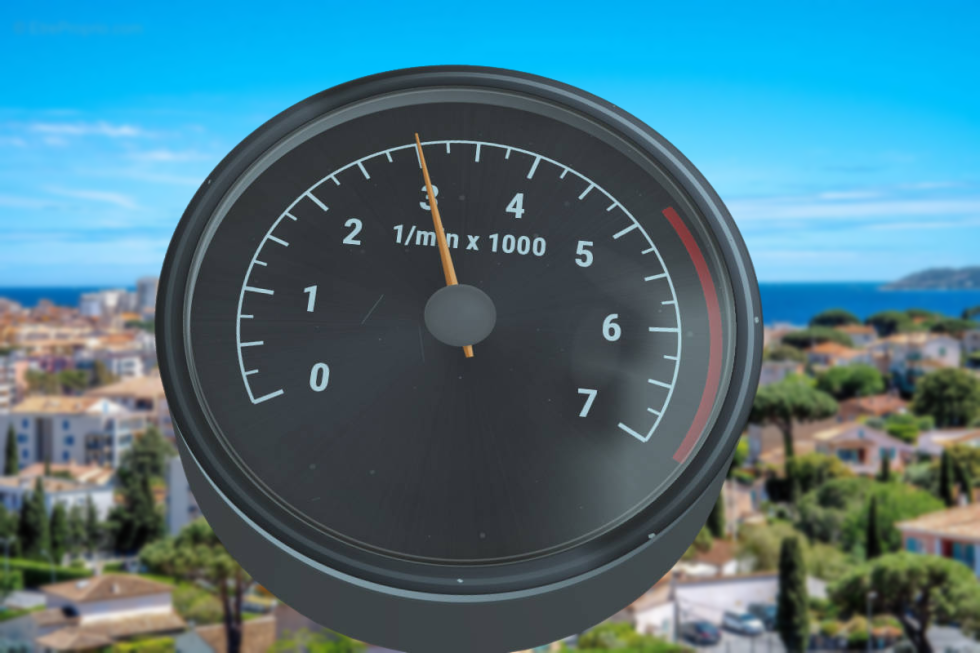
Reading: {"value": 3000, "unit": "rpm"}
